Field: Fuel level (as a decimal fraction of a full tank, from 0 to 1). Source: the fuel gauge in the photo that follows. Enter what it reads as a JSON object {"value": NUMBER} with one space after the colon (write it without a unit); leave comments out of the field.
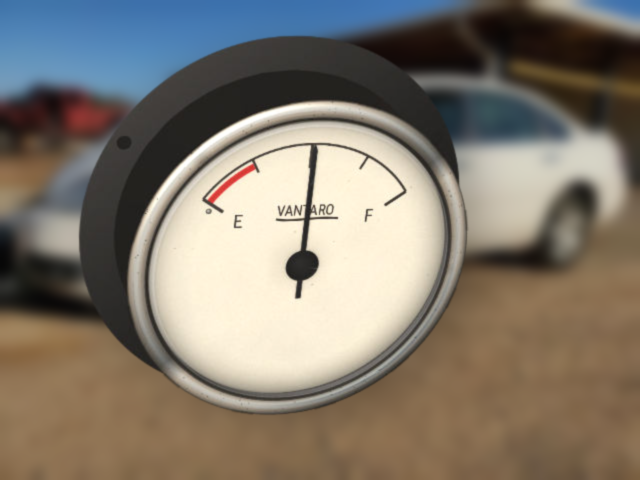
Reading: {"value": 0.5}
